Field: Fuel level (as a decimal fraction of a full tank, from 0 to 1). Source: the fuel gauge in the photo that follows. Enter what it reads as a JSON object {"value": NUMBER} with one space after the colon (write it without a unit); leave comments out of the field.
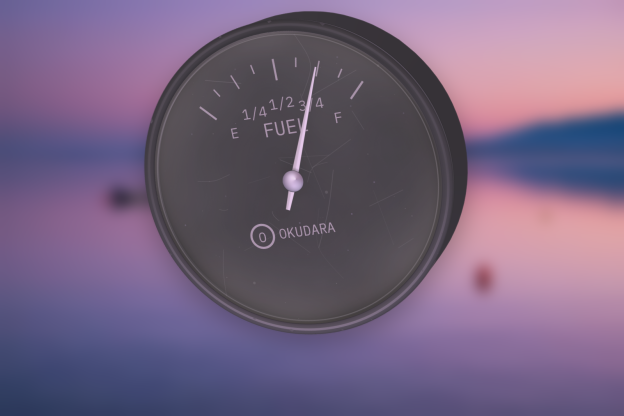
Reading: {"value": 0.75}
